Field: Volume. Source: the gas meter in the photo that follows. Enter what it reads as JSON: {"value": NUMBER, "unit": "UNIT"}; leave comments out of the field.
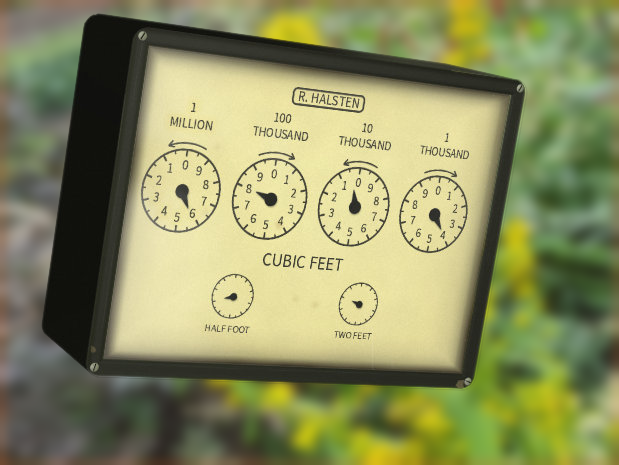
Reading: {"value": 580400, "unit": "ft³"}
